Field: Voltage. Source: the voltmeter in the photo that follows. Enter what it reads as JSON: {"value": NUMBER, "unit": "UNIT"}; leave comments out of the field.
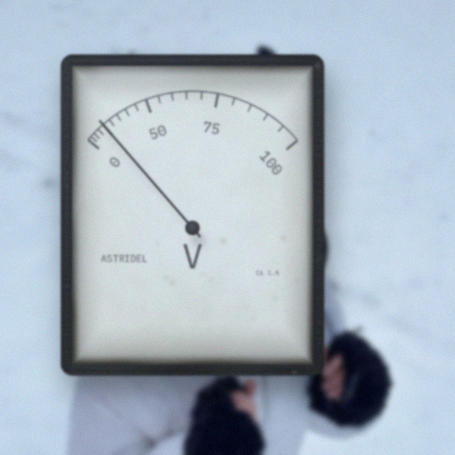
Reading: {"value": 25, "unit": "V"}
